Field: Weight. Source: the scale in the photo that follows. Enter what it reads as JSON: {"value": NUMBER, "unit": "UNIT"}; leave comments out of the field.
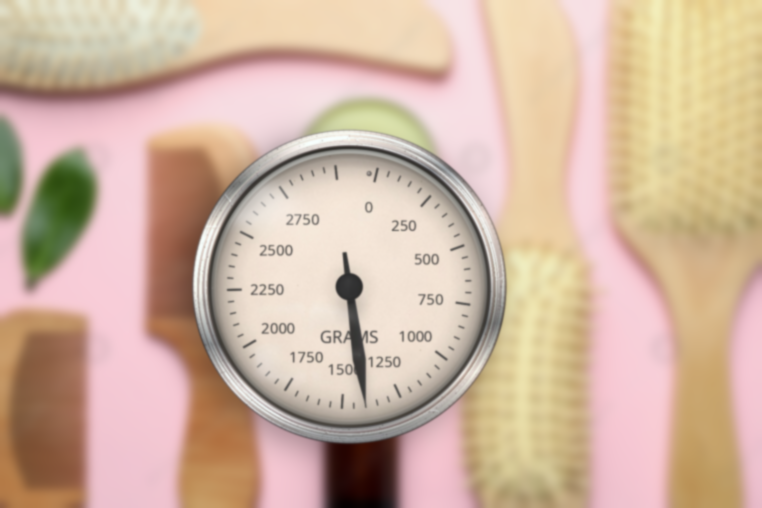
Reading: {"value": 1400, "unit": "g"}
